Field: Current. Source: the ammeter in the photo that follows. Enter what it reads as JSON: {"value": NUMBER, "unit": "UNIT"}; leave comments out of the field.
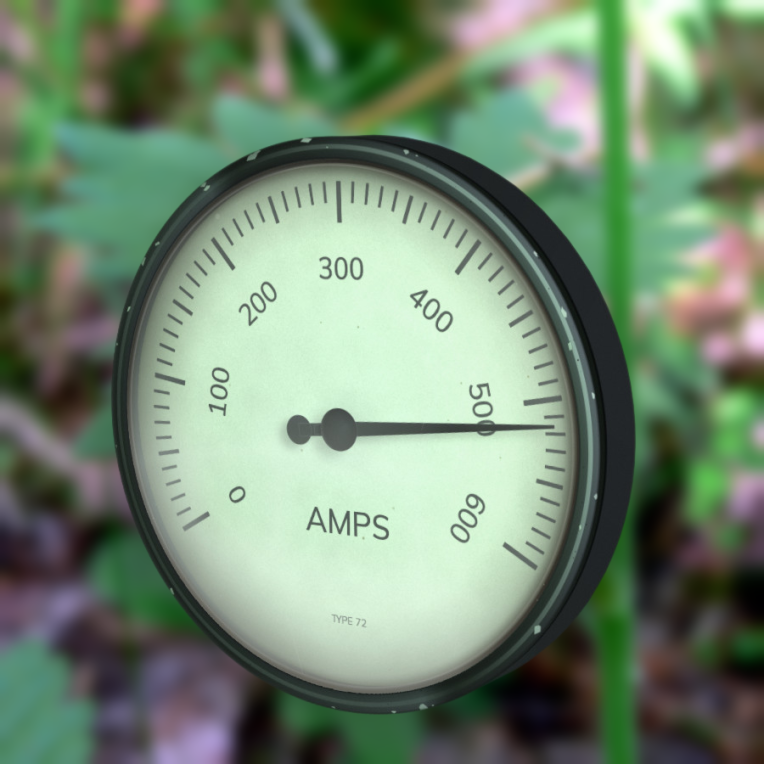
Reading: {"value": 515, "unit": "A"}
